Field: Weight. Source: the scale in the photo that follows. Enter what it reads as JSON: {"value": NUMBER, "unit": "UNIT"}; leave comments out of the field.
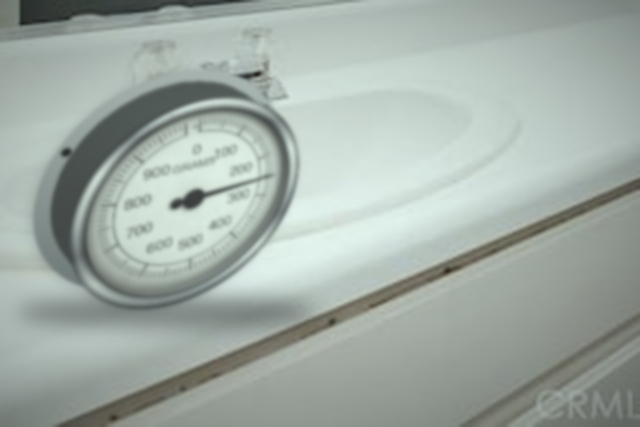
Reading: {"value": 250, "unit": "g"}
